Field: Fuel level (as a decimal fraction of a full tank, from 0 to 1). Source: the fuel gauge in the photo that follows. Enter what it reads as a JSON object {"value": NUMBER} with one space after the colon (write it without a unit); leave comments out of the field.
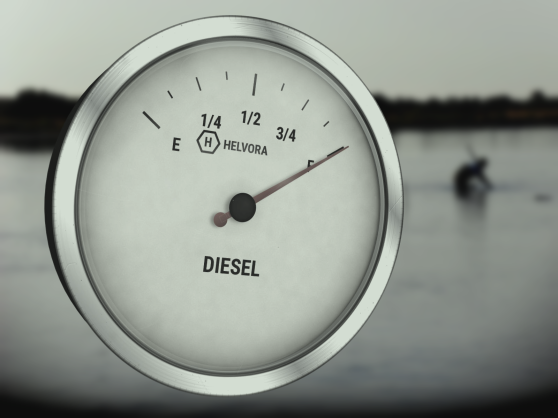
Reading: {"value": 1}
